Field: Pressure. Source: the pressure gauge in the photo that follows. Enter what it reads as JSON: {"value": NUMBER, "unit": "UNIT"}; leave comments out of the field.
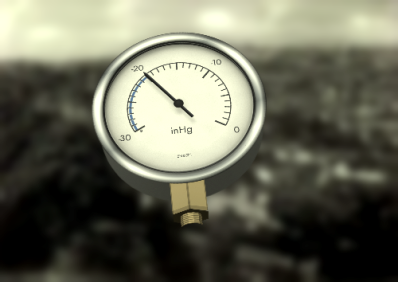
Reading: {"value": -20, "unit": "inHg"}
